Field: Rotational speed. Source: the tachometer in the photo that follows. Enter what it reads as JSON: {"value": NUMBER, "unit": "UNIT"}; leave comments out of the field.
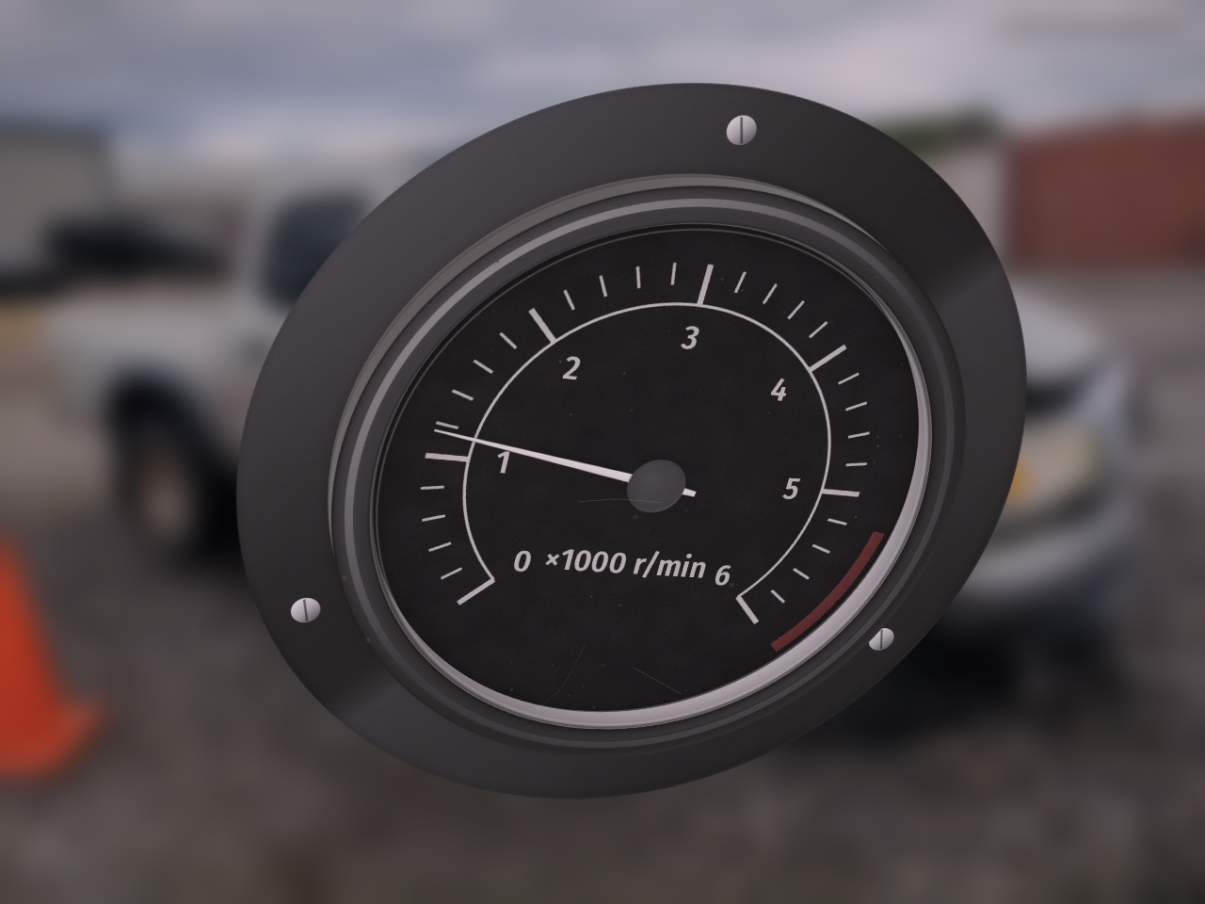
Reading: {"value": 1200, "unit": "rpm"}
